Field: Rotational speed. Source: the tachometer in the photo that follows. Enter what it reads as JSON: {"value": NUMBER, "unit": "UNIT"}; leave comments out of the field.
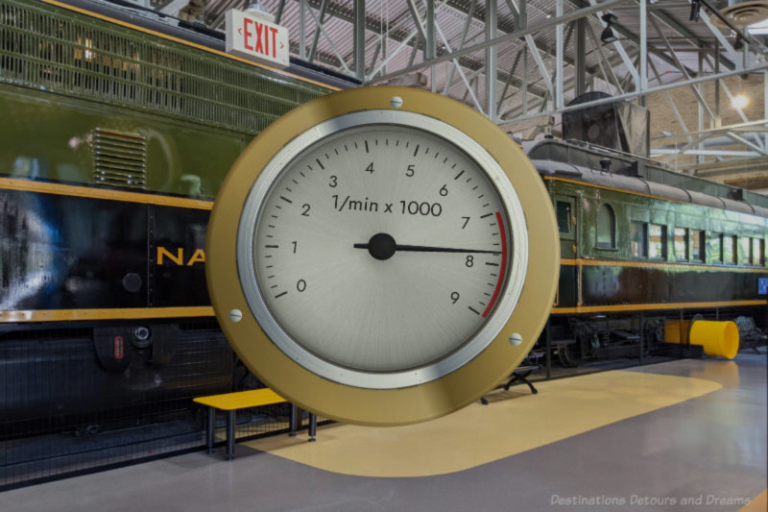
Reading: {"value": 7800, "unit": "rpm"}
